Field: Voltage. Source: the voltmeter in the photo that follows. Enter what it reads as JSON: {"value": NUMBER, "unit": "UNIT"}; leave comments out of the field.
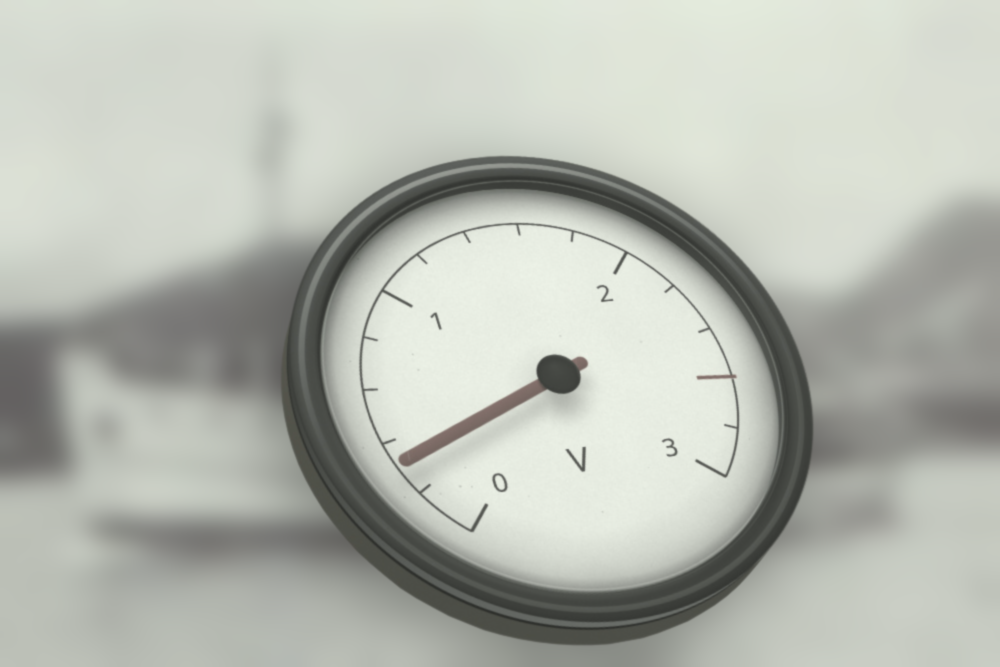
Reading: {"value": 0.3, "unit": "V"}
